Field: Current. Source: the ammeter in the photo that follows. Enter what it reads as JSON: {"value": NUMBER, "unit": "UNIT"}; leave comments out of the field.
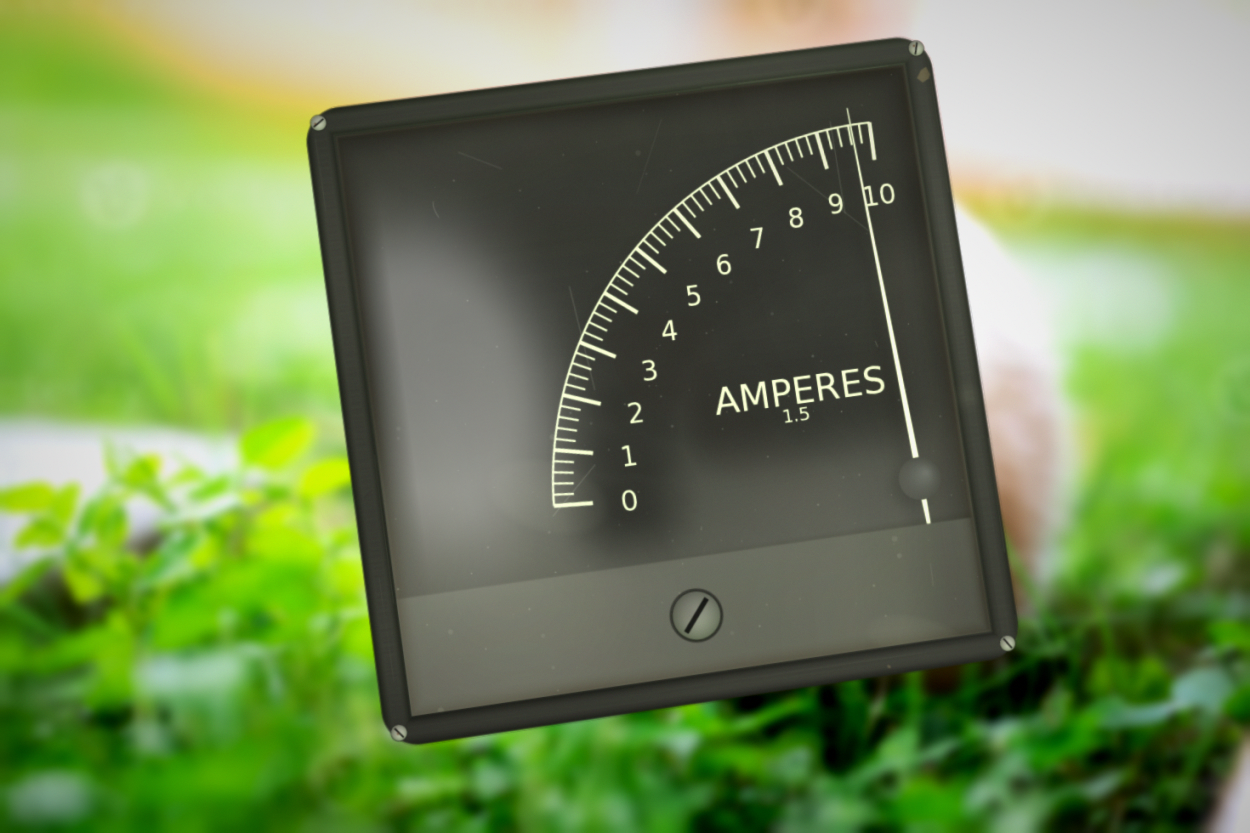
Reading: {"value": 9.6, "unit": "A"}
